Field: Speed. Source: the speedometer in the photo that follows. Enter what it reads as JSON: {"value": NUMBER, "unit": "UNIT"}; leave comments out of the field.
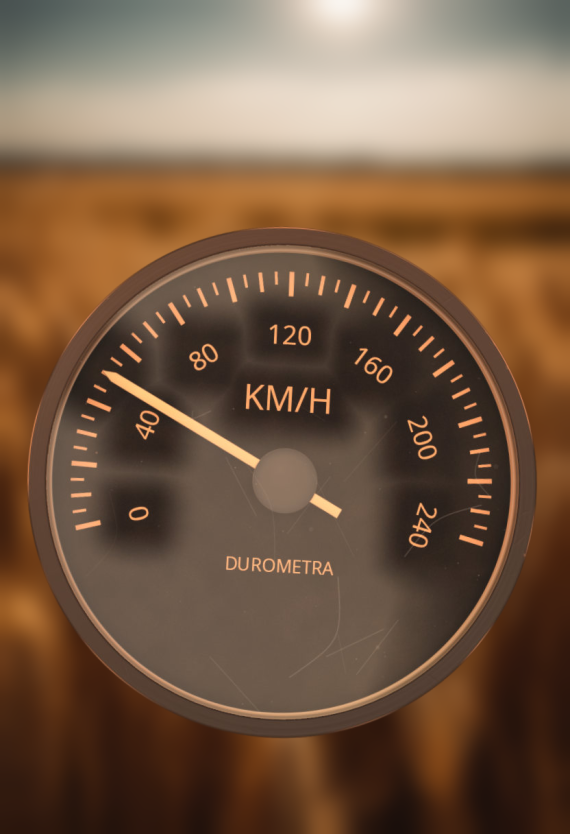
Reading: {"value": 50, "unit": "km/h"}
